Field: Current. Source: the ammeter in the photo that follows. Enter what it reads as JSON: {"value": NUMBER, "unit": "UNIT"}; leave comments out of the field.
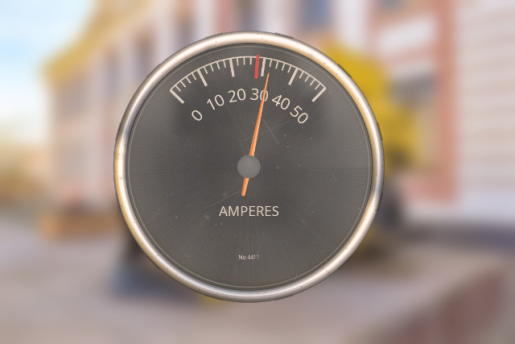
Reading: {"value": 32, "unit": "A"}
